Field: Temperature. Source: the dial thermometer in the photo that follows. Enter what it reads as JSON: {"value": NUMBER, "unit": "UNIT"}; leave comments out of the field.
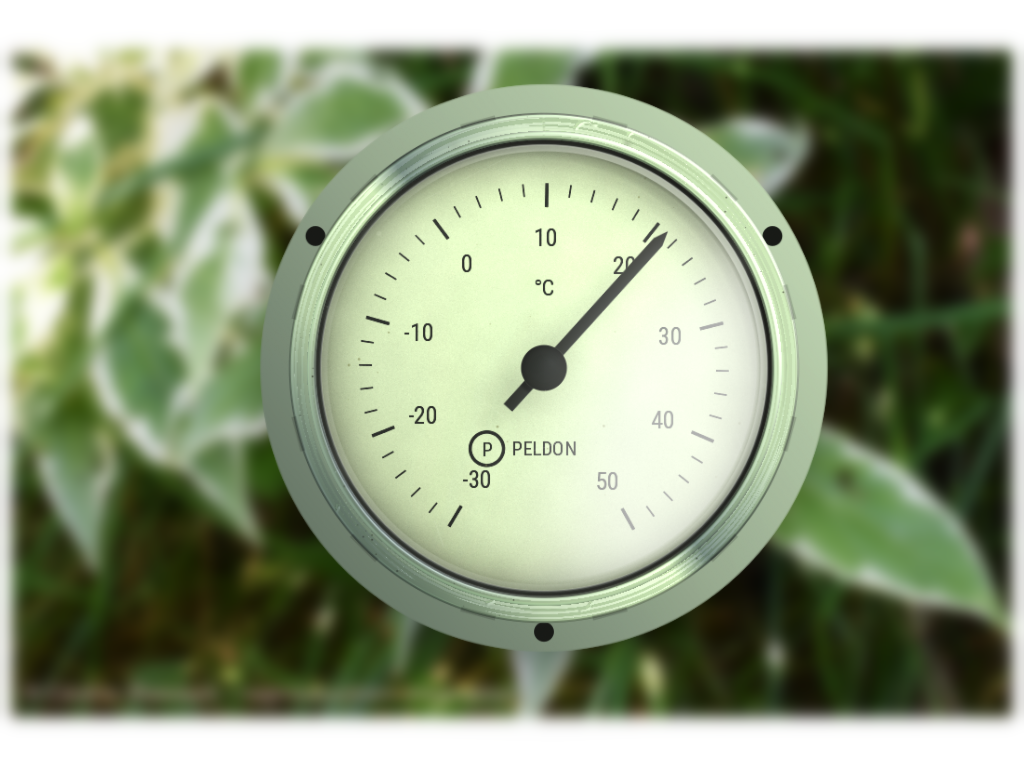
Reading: {"value": 21, "unit": "°C"}
